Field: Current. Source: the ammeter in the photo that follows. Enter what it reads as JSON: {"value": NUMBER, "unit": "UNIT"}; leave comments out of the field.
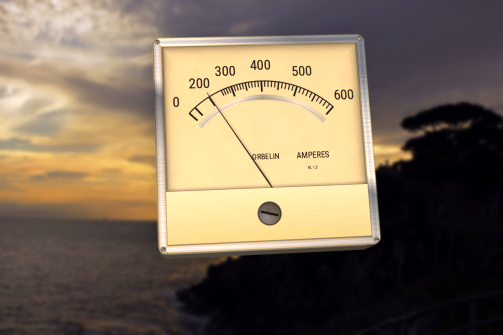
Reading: {"value": 200, "unit": "A"}
